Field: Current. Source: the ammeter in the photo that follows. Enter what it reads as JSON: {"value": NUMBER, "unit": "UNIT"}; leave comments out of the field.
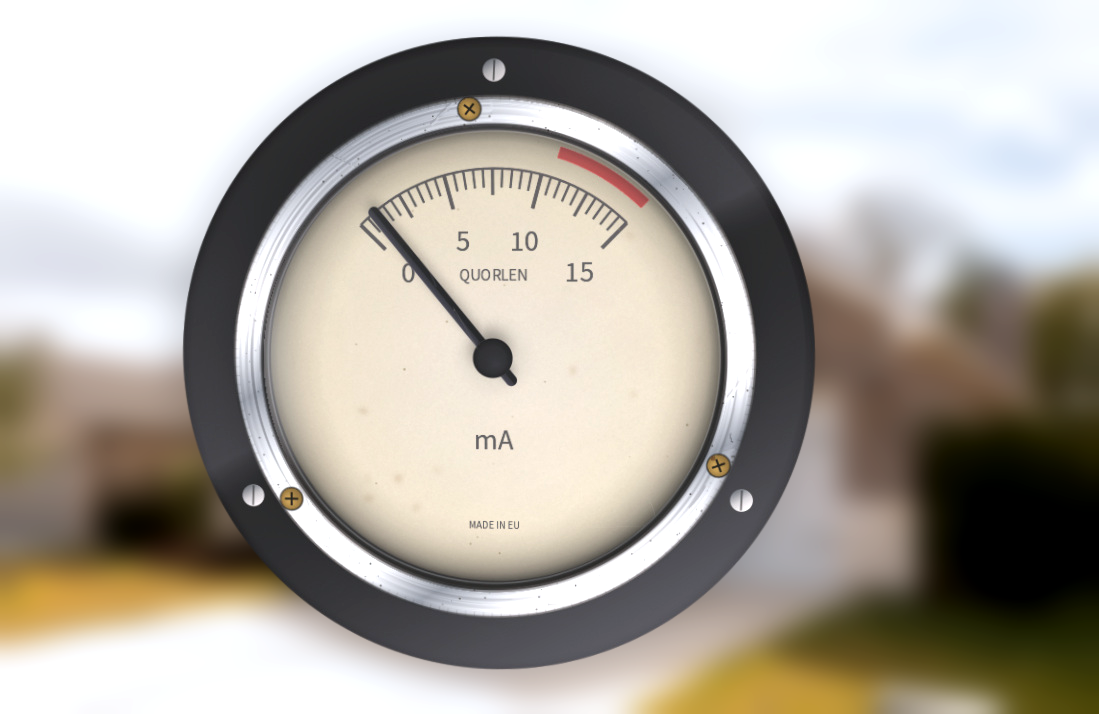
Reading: {"value": 1, "unit": "mA"}
